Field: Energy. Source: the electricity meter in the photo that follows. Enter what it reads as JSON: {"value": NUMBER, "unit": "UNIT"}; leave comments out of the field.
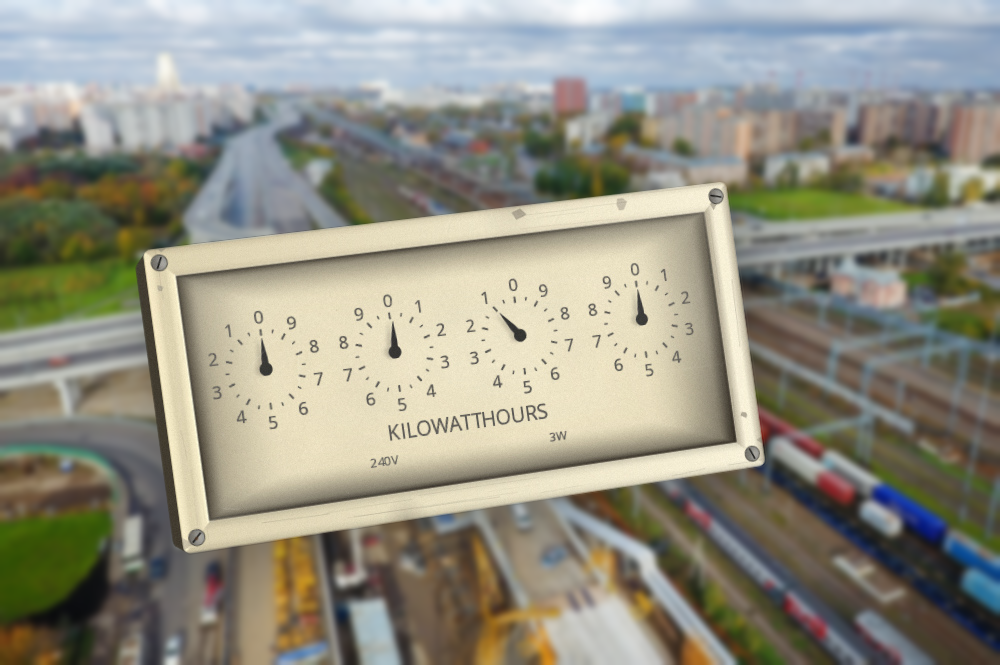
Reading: {"value": 10, "unit": "kWh"}
